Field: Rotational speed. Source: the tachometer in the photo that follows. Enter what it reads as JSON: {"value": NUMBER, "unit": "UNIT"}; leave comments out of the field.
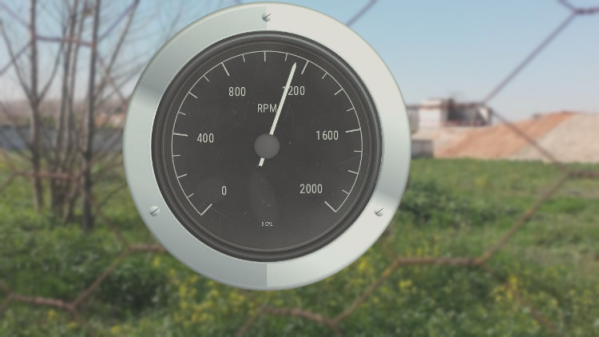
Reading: {"value": 1150, "unit": "rpm"}
